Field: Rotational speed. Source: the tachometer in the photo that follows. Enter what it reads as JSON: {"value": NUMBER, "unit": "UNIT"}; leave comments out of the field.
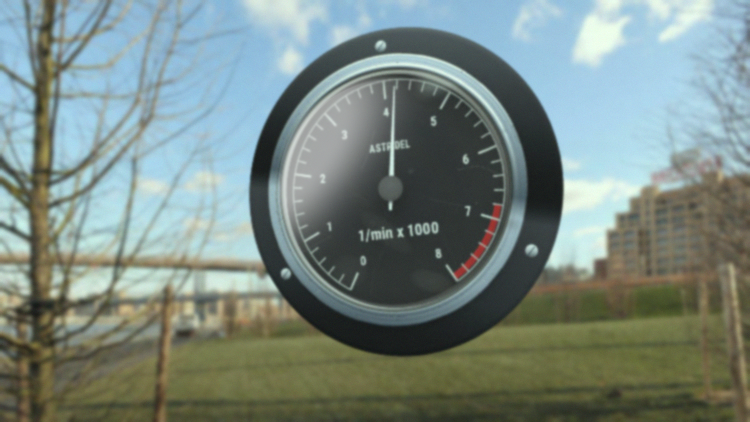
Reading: {"value": 4200, "unit": "rpm"}
